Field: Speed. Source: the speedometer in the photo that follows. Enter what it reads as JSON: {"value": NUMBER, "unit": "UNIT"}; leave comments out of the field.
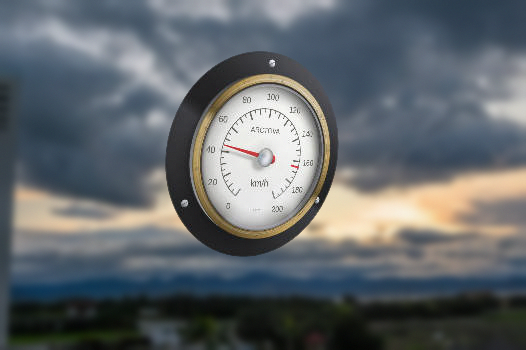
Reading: {"value": 45, "unit": "km/h"}
